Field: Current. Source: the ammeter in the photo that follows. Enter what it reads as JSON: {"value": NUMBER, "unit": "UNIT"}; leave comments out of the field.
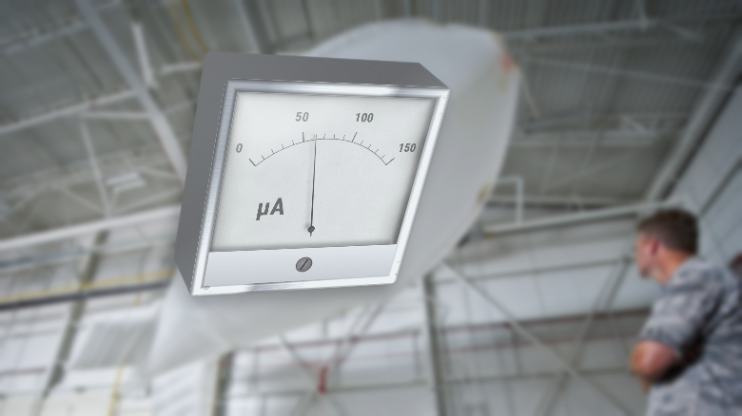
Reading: {"value": 60, "unit": "µA"}
